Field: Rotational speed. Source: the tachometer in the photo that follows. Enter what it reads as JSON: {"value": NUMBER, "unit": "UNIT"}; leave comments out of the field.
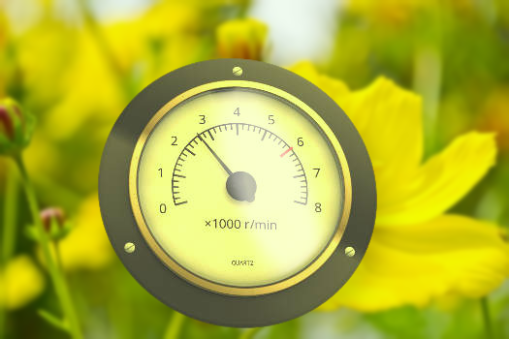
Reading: {"value": 2600, "unit": "rpm"}
